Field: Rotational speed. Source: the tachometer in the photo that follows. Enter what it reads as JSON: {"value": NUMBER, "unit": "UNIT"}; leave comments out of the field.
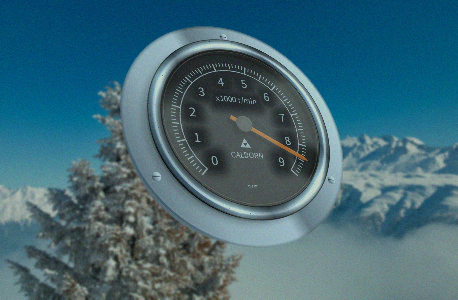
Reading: {"value": 8500, "unit": "rpm"}
